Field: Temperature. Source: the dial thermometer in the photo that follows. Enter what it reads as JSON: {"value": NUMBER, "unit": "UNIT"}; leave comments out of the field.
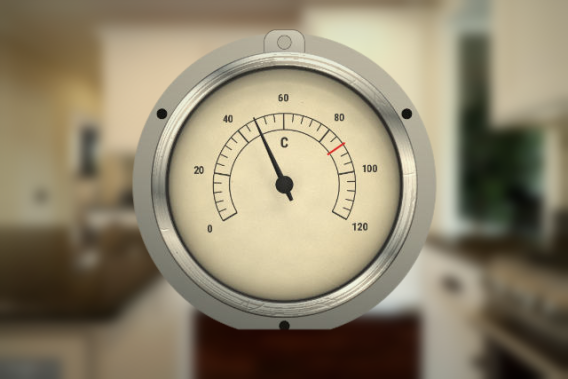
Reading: {"value": 48, "unit": "°C"}
